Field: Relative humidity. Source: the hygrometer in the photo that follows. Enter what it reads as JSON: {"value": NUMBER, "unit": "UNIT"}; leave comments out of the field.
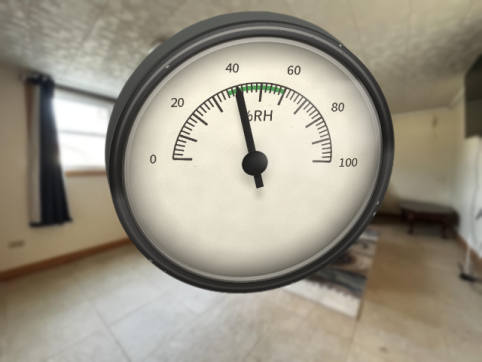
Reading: {"value": 40, "unit": "%"}
